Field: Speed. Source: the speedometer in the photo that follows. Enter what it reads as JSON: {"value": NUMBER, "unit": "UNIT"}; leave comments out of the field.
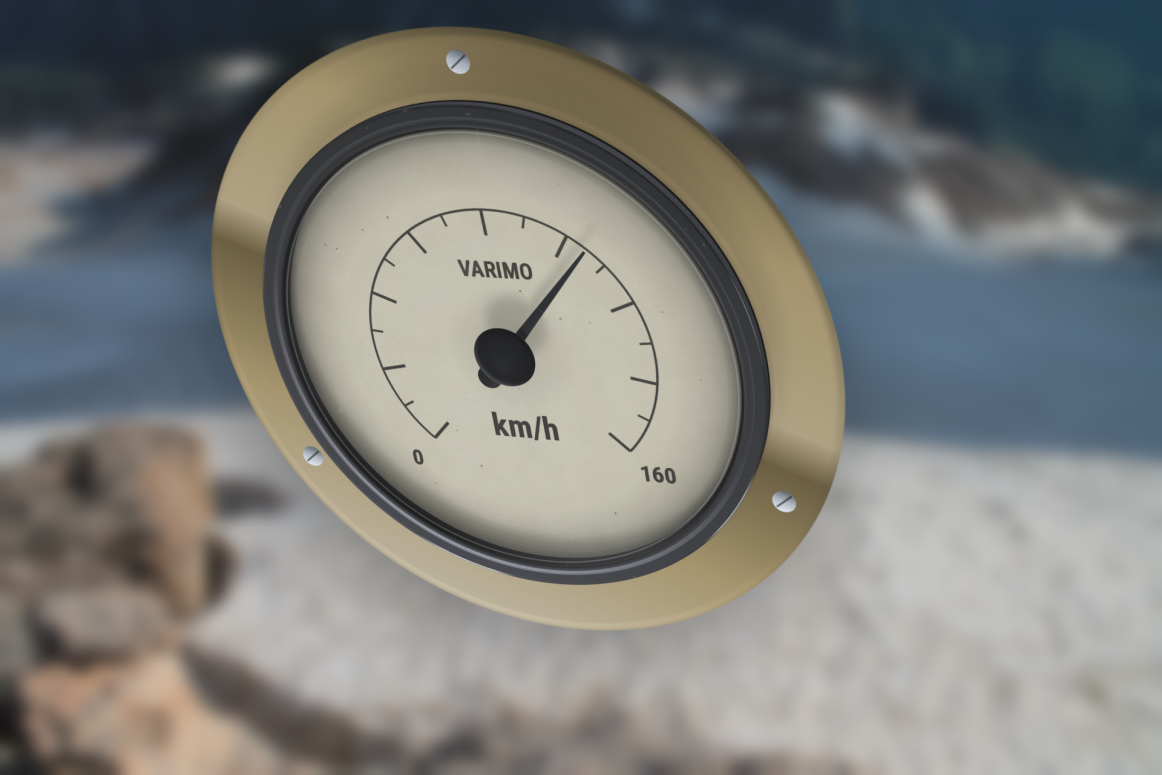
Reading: {"value": 105, "unit": "km/h"}
